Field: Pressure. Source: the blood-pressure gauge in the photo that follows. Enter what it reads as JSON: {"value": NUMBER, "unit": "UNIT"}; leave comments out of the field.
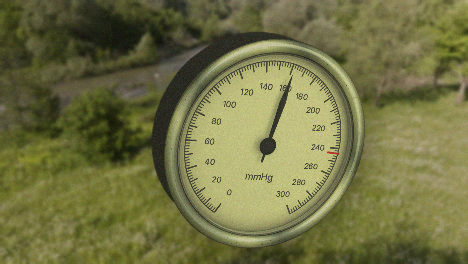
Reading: {"value": 160, "unit": "mmHg"}
